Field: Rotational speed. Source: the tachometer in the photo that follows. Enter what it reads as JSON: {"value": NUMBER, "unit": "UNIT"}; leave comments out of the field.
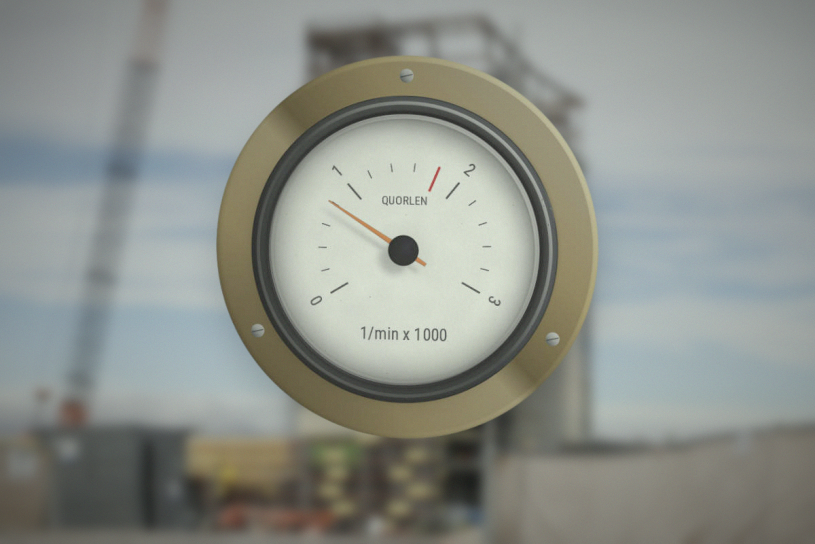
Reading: {"value": 800, "unit": "rpm"}
